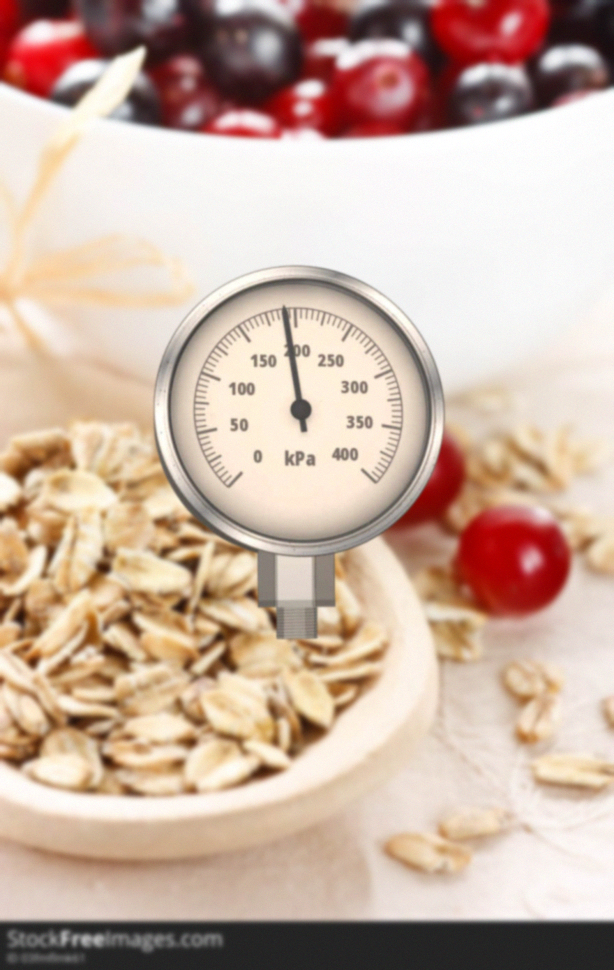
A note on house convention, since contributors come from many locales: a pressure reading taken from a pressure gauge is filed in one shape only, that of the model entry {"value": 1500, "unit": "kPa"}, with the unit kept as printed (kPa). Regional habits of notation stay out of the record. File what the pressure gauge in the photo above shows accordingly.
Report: {"value": 190, "unit": "kPa"}
